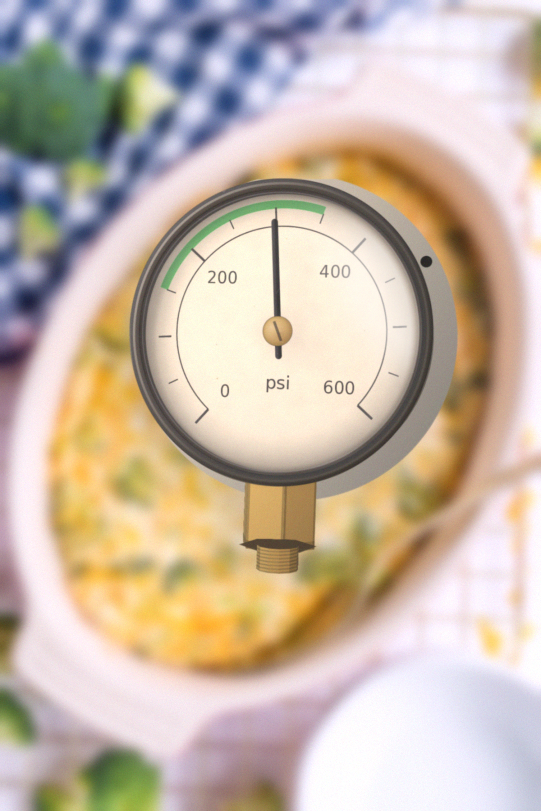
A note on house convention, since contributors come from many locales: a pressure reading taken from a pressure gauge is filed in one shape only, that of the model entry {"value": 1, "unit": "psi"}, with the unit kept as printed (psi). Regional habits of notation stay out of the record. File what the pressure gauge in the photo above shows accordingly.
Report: {"value": 300, "unit": "psi"}
